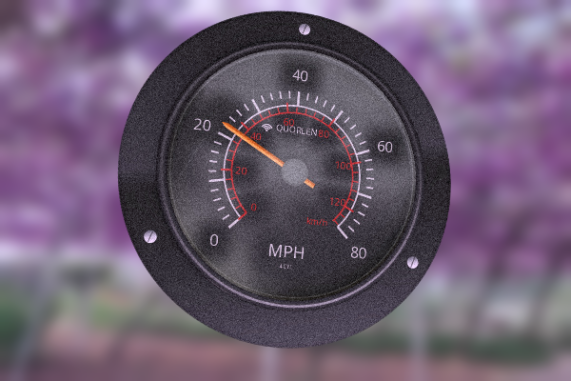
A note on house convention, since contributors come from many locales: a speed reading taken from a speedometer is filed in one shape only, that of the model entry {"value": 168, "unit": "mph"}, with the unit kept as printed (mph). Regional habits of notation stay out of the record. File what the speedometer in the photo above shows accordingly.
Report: {"value": 22, "unit": "mph"}
